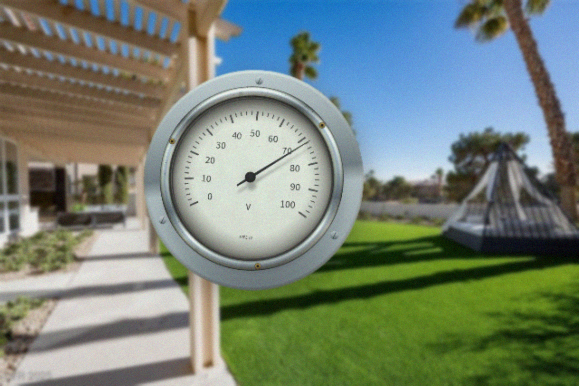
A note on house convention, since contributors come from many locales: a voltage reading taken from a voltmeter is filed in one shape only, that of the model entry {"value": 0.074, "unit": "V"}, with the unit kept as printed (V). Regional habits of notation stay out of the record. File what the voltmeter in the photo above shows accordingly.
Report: {"value": 72, "unit": "V"}
